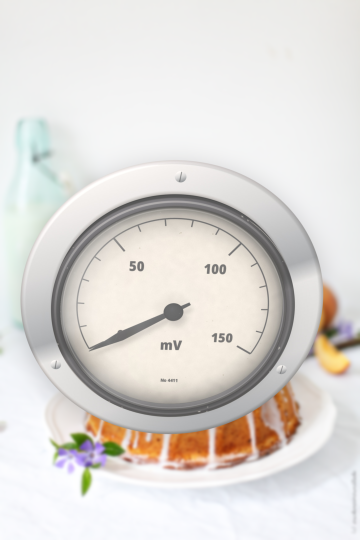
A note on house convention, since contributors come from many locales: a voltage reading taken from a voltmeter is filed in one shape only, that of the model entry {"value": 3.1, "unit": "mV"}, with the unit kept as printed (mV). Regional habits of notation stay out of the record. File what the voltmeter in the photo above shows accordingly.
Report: {"value": 0, "unit": "mV"}
